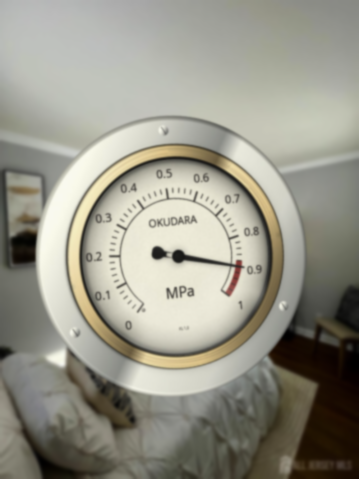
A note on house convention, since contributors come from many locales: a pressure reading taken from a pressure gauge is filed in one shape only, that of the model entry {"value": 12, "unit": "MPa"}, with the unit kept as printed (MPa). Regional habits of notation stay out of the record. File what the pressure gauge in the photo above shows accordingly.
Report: {"value": 0.9, "unit": "MPa"}
